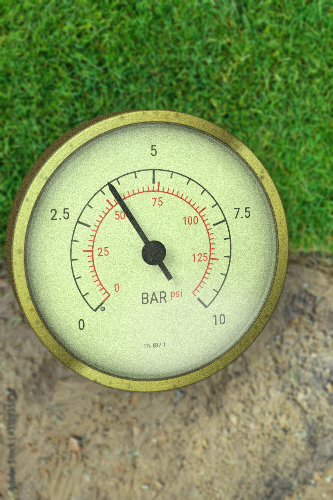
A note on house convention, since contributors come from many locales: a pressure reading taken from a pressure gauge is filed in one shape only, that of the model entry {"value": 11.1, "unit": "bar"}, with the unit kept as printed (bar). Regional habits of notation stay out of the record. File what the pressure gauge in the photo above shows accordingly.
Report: {"value": 3.75, "unit": "bar"}
